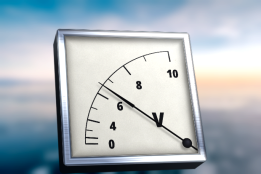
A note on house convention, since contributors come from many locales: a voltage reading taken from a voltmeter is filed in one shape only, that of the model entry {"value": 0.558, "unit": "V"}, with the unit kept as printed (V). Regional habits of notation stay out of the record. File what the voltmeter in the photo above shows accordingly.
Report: {"value": 6.5, "unit": "V"}
